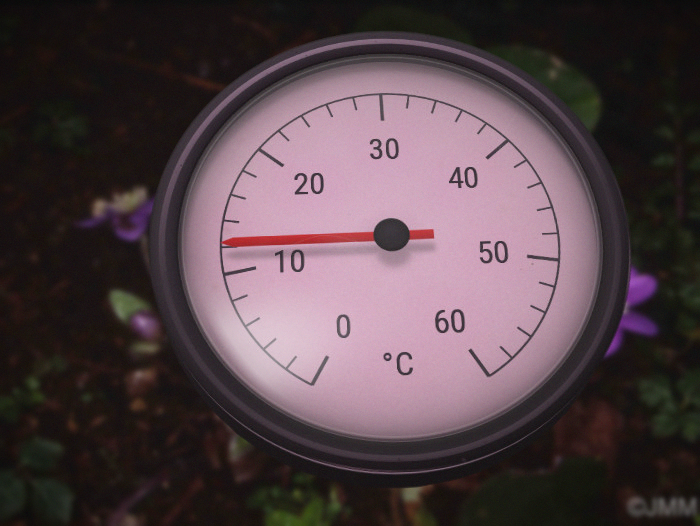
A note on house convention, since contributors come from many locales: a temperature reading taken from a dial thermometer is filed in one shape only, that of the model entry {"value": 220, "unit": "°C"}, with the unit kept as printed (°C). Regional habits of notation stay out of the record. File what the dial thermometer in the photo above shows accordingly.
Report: {"value": 12, "unit": "°C"}
